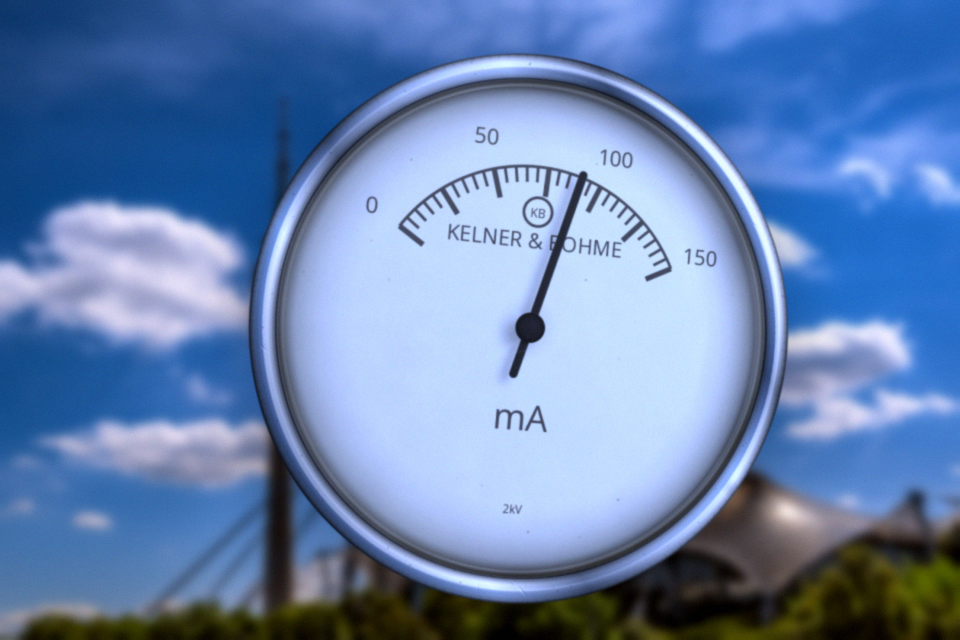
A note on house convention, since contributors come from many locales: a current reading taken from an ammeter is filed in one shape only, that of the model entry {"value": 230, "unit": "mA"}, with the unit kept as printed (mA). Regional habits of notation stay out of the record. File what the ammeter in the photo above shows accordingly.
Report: {"value": 90, "unit": "mA"}
